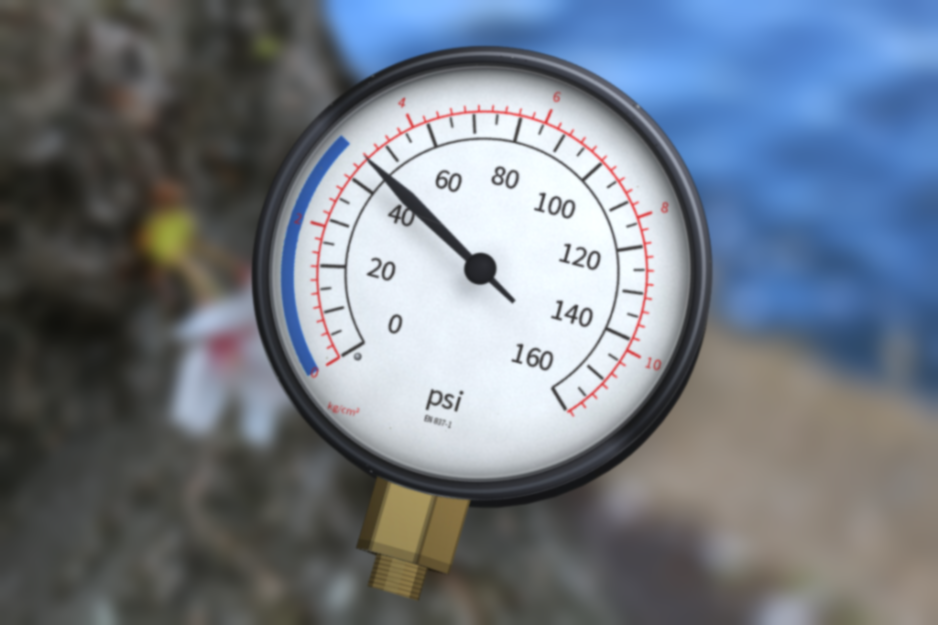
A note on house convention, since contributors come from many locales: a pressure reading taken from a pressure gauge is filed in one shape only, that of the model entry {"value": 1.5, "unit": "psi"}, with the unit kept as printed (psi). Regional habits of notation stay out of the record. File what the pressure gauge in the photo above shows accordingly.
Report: {"value": 45, "unit": "psi"}
